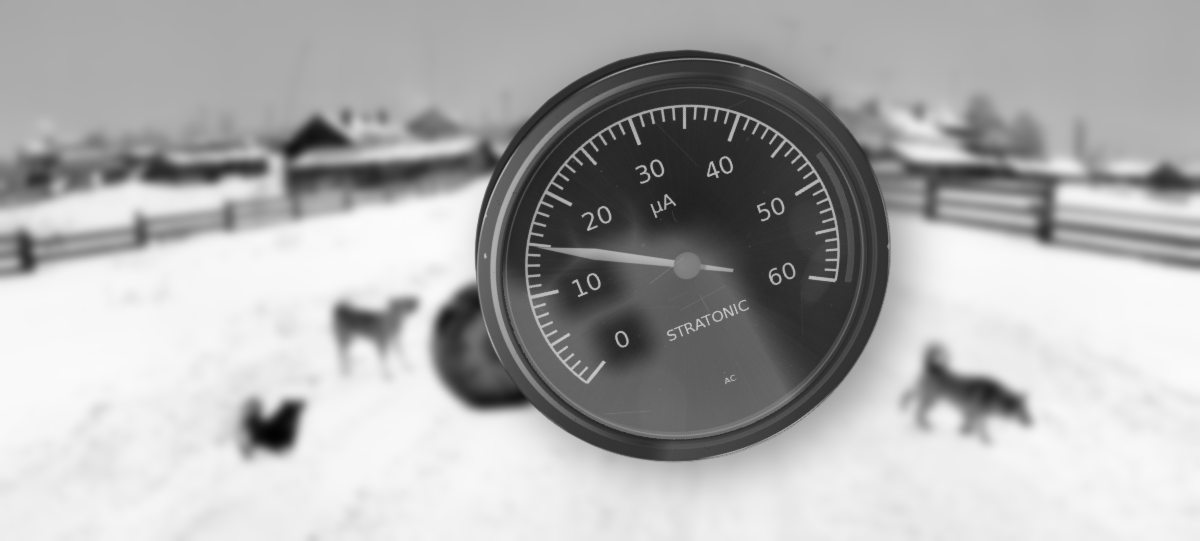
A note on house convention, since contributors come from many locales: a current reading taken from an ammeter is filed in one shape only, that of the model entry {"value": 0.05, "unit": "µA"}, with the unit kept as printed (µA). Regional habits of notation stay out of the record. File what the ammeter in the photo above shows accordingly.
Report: {"value": 15, "unit": "µA"}
